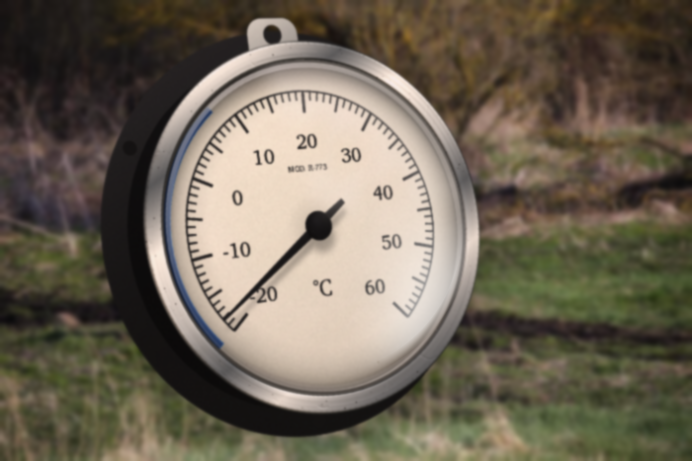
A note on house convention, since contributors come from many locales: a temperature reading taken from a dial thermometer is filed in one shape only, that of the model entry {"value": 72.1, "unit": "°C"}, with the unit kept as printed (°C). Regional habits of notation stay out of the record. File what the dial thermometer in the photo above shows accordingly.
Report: {"value": -18, "unit": "°C"}
